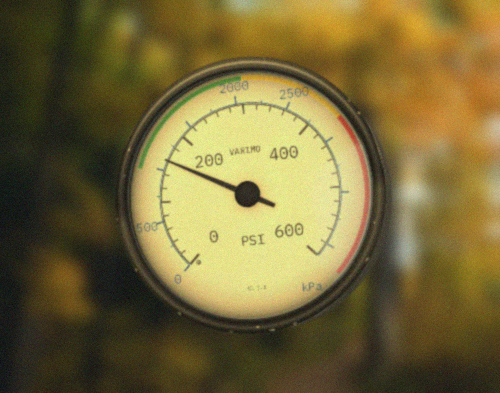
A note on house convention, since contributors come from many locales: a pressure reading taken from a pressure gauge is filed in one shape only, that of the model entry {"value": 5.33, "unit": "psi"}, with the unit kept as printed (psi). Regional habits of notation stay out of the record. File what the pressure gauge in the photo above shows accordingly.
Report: {"value": 160, "unit": "psi"}
